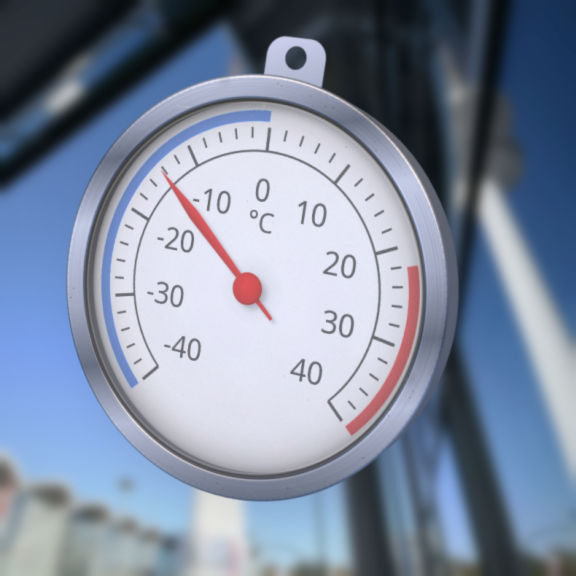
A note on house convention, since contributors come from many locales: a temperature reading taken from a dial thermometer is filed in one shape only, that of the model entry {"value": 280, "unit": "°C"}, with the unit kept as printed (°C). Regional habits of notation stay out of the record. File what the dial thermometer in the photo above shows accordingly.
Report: {"value": -14, "unit": "°C"}
